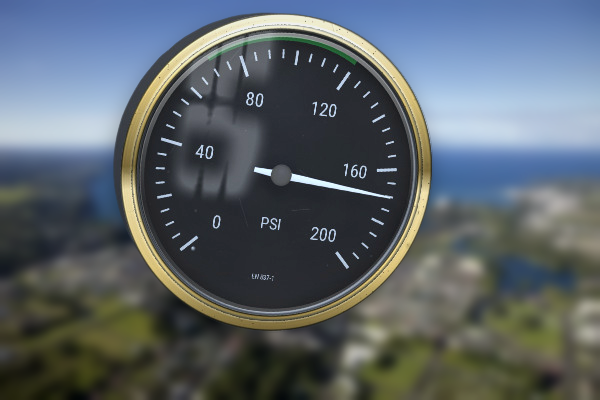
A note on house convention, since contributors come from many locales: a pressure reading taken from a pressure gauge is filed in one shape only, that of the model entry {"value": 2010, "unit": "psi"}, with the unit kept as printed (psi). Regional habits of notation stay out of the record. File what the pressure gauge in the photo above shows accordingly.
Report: {"value": 170, "unit": "psi"}
